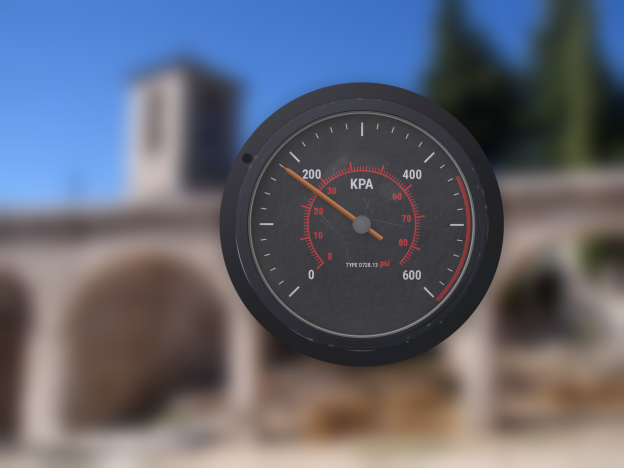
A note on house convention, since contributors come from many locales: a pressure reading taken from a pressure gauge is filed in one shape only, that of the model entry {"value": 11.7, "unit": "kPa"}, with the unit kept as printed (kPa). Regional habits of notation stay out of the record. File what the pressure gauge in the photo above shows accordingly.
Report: {"value": 180, "unit": "kPa"}
